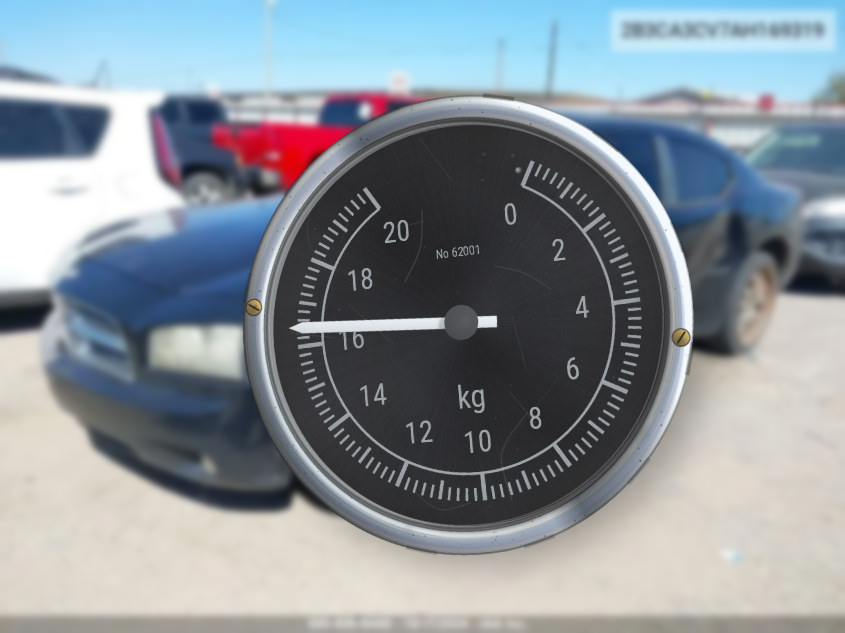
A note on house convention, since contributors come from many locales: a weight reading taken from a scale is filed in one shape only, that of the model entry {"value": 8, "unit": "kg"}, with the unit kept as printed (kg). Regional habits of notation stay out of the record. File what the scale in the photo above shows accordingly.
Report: {"value": 16.4, "unit": "kg"}
